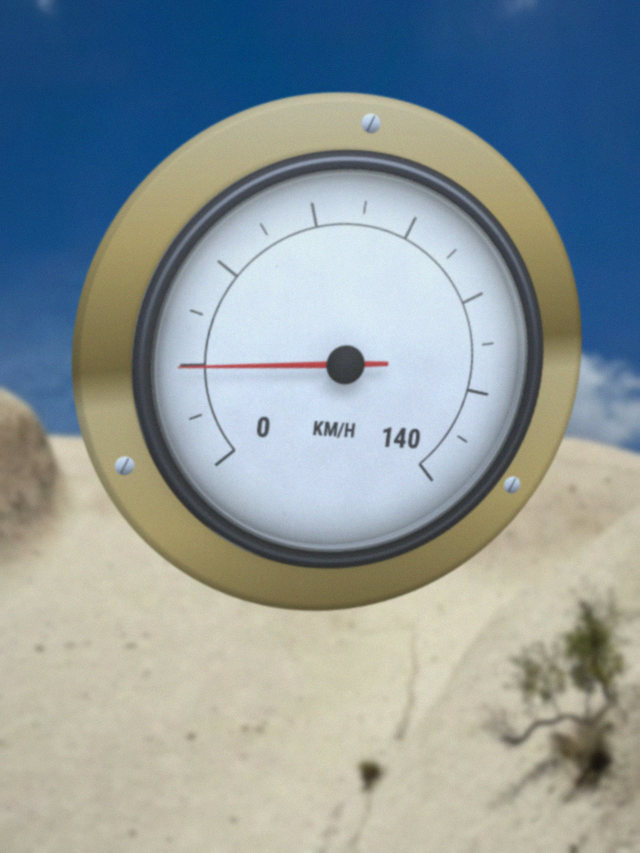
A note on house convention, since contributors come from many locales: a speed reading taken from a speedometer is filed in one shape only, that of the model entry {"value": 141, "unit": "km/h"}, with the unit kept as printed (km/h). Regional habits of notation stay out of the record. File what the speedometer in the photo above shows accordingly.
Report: {"value": 20, "unit": "km/h"}
